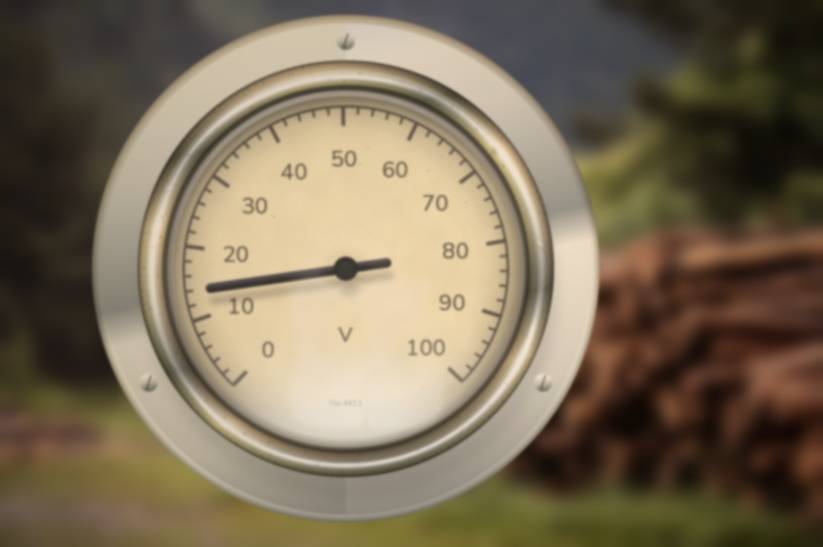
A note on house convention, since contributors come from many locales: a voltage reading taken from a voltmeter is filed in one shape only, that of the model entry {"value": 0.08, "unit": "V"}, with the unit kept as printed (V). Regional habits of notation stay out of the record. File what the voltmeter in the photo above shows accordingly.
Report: {"value": 14, "unit": "V"}
